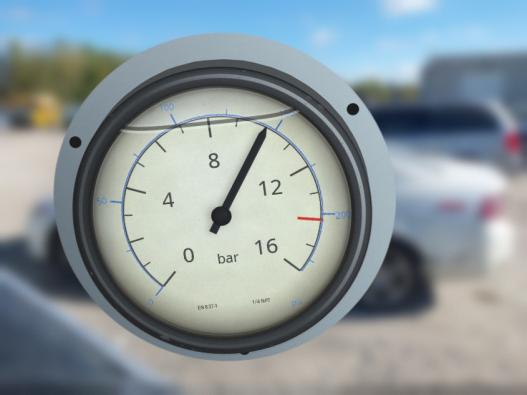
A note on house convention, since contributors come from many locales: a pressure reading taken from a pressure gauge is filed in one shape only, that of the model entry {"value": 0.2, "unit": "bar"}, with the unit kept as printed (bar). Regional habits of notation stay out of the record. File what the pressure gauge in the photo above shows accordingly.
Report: {"value": 10, "unit": "bar"}
